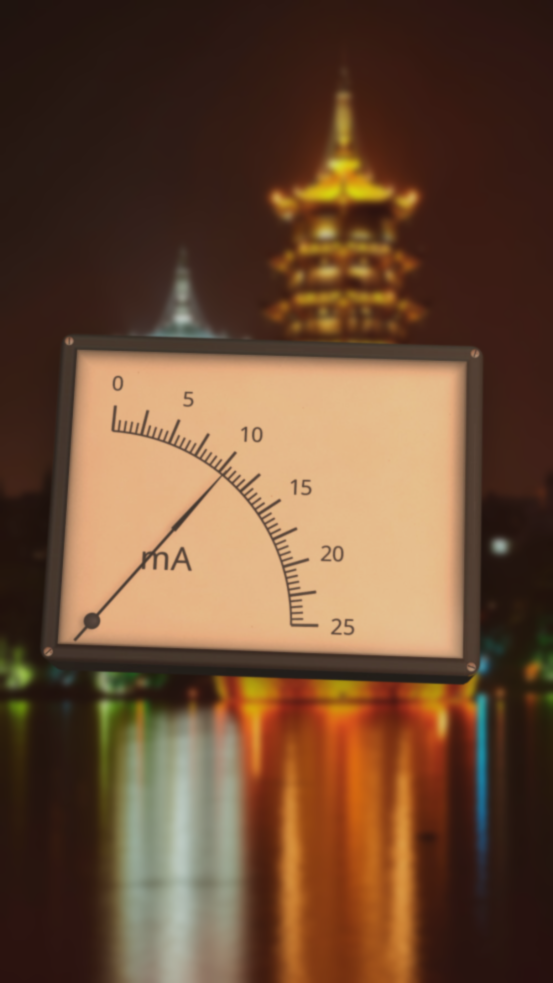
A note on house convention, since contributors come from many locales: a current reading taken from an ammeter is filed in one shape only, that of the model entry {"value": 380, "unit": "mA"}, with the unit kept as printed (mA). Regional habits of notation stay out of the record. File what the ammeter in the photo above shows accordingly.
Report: {"value": 10.5, "unit": "mA"}
